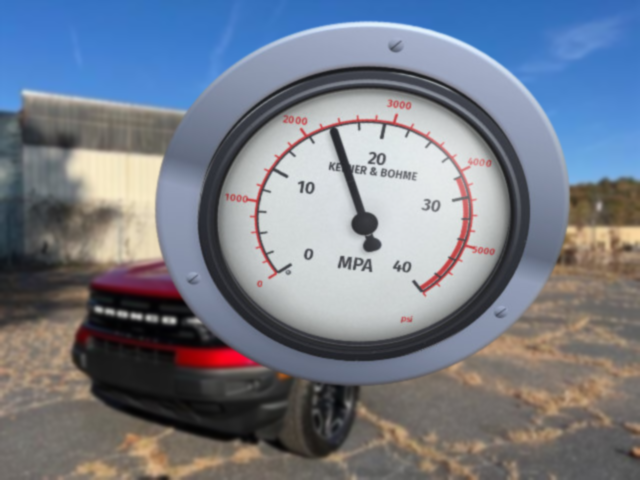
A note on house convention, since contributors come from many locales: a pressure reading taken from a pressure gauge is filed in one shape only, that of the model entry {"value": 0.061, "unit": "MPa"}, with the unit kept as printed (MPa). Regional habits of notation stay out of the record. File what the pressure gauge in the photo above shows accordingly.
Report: {"value": 16, "unit": "MPa"}
